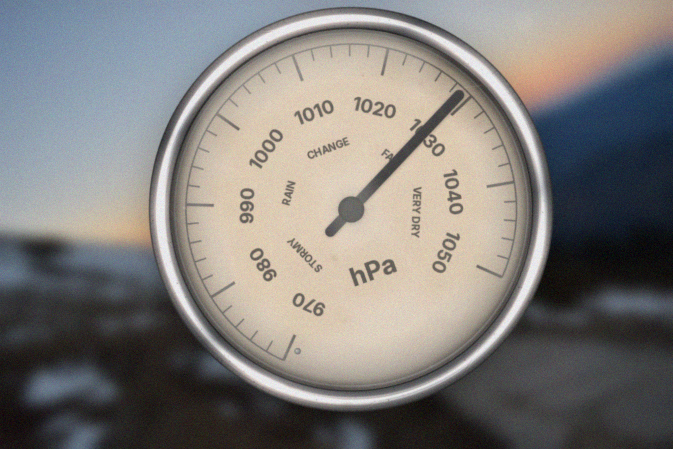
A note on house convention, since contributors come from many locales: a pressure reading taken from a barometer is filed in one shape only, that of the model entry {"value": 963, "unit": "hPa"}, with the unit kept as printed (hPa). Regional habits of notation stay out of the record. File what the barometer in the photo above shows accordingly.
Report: {"value": 1029, "unit": "hPa"}
